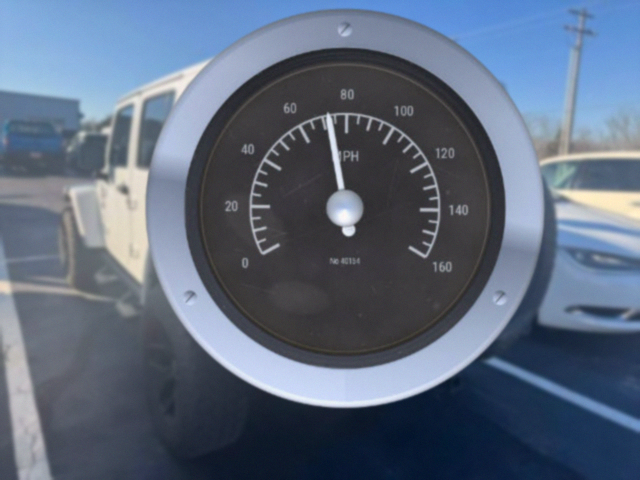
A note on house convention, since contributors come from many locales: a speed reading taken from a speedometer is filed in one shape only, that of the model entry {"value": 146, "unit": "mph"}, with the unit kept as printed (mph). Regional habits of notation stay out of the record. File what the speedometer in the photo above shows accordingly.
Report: {"value": 72.5, "unit": "mph"}
